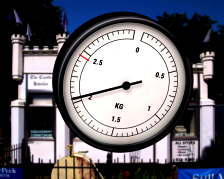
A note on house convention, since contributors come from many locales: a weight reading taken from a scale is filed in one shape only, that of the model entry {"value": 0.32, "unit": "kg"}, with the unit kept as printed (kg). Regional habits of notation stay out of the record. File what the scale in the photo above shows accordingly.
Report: {"value": 2.05, "unit": "kg"}
